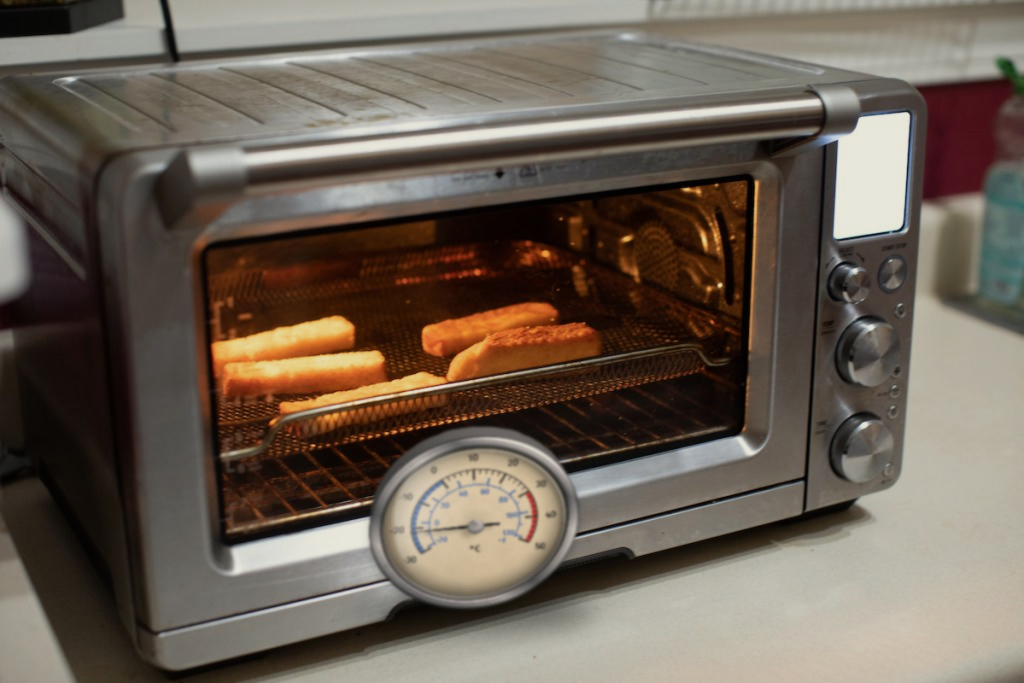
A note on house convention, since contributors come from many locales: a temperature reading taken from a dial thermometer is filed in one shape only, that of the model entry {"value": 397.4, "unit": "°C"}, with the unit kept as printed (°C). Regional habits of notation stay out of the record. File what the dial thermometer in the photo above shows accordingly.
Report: {"value": -20, "unit": "°C"}
